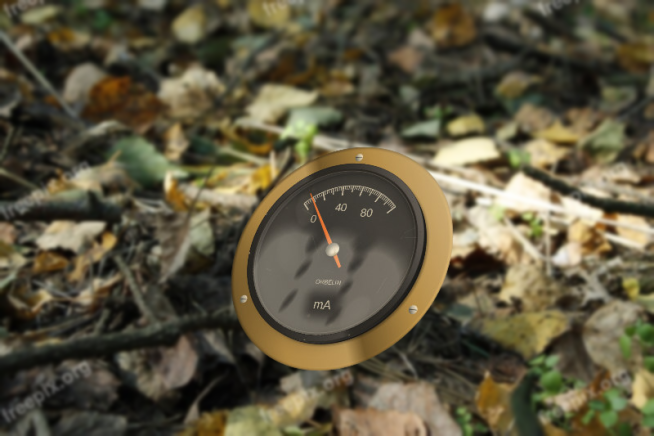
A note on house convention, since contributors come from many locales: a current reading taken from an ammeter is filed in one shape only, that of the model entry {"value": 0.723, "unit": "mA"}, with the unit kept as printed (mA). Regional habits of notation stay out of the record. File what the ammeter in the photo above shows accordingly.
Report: {"value": 10, "unit": "mA"}
